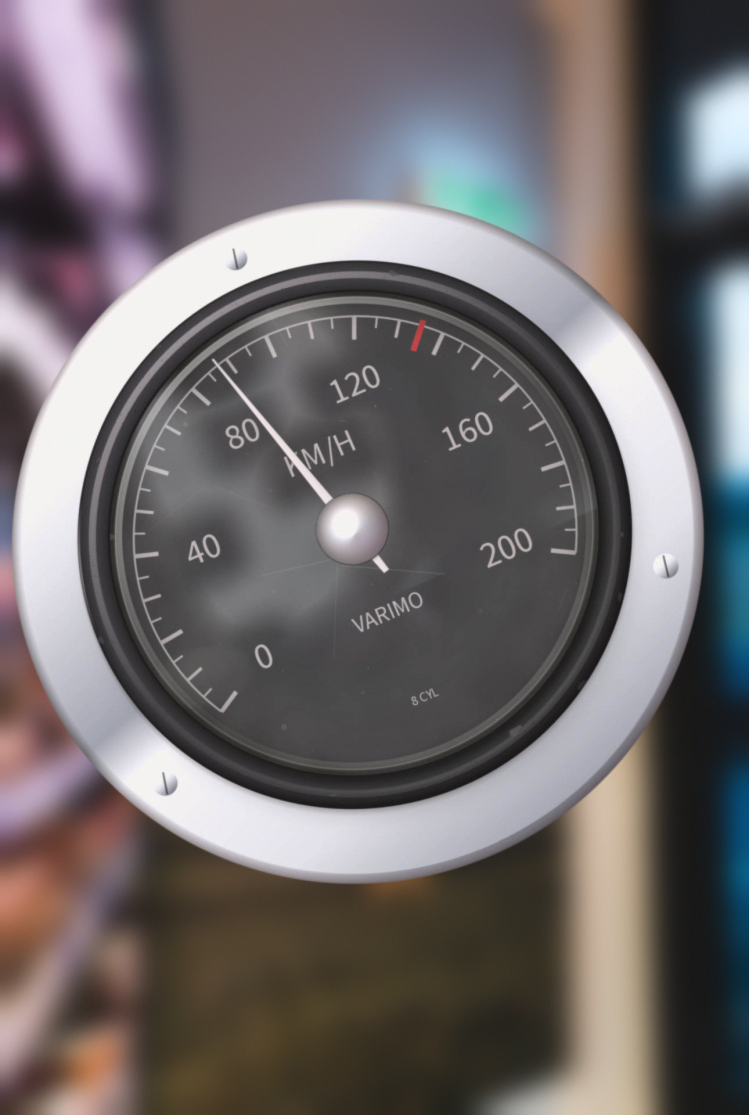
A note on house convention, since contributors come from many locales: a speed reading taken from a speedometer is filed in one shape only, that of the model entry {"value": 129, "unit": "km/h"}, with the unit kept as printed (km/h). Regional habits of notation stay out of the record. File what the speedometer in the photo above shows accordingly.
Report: {"value": 87.5, "unit": "km/h"}
